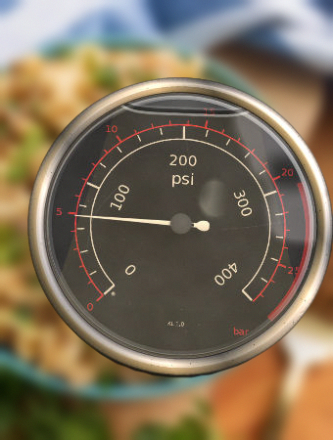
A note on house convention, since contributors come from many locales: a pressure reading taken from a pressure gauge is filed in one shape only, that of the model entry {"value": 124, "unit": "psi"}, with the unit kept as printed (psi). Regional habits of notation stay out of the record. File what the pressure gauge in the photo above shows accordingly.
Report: {"value": 70, "unit": "psi"}
